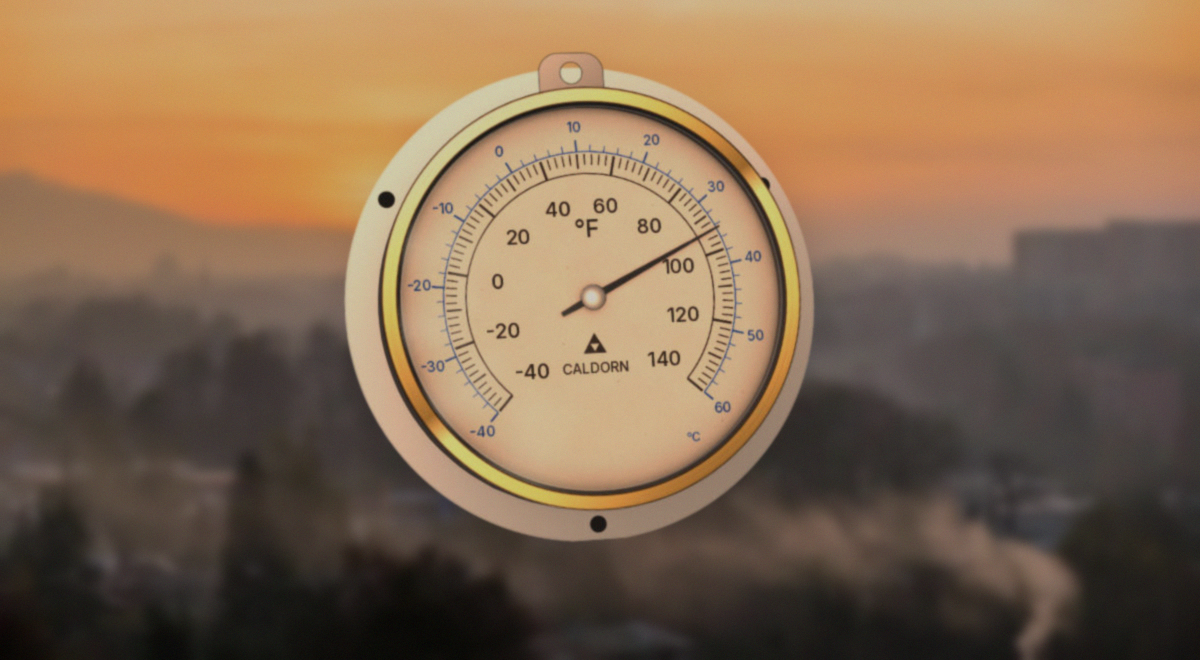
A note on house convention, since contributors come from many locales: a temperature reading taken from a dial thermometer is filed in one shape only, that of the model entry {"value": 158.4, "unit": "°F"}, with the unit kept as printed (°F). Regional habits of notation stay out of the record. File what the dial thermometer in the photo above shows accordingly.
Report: {"value": 94, "unit": "°F"}
